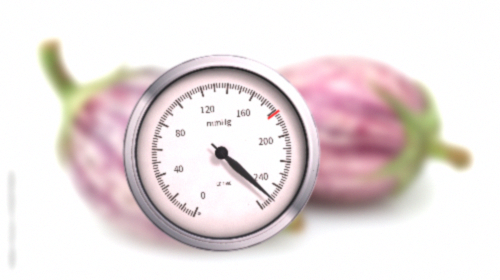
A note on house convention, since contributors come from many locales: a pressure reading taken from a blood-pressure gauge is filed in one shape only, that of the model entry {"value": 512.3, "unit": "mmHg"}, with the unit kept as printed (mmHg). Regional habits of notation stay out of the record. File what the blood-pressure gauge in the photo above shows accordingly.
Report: {"value": 250, "unit": "mmHg"}
